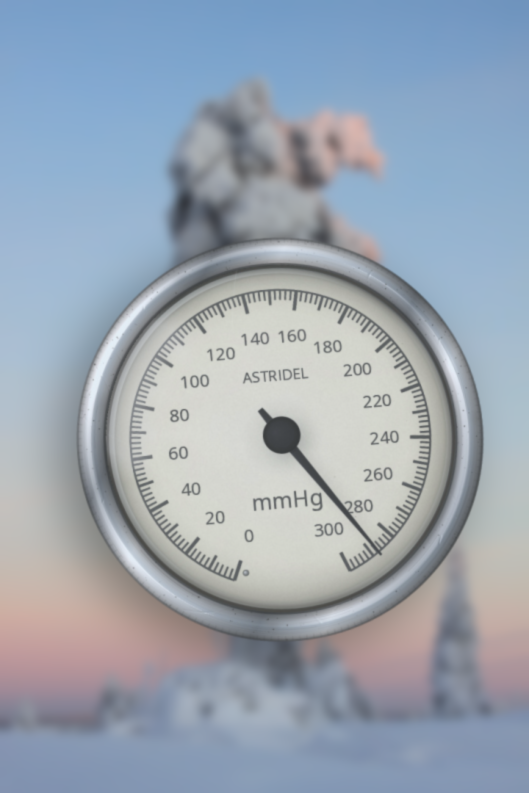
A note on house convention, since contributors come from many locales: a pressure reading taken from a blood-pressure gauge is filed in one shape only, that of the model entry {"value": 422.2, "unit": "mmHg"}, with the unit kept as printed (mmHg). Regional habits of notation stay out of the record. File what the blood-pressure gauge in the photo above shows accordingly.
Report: {"value": 288, "unit": "mmHg"}
